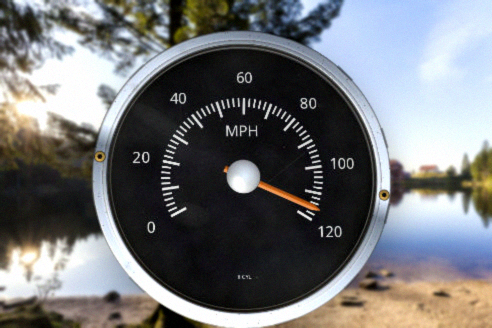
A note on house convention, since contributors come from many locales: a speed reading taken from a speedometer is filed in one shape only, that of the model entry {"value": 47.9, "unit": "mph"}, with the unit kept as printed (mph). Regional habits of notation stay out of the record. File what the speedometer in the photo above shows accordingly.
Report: {"value": 116, "unit": "mph"}
